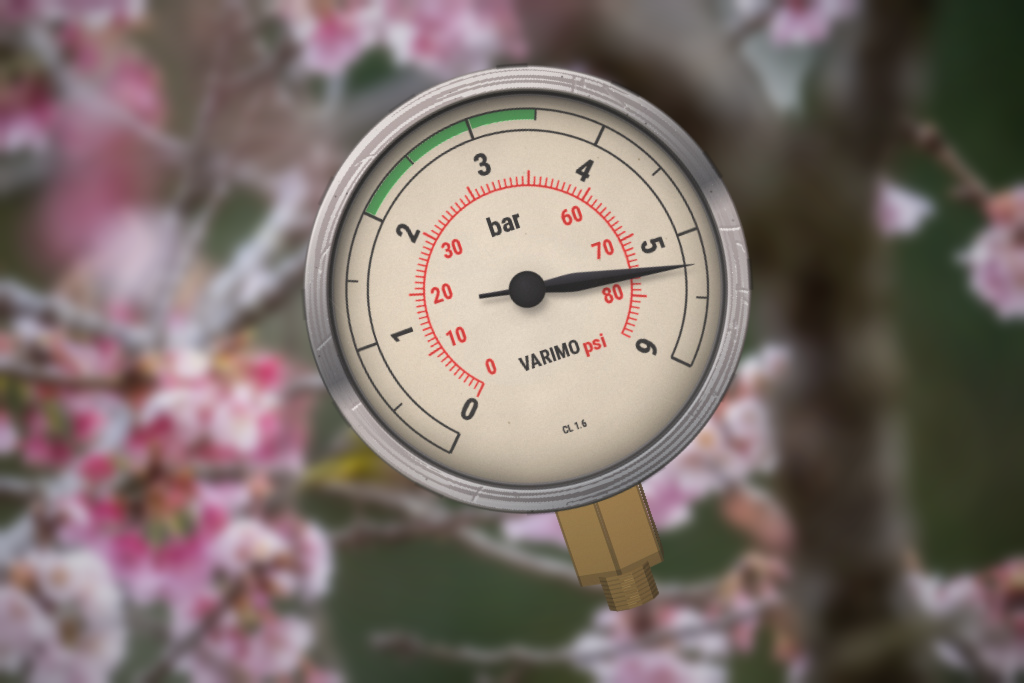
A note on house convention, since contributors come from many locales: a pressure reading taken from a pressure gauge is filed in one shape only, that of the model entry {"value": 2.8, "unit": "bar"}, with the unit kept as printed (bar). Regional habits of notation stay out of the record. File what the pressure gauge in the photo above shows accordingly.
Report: {"value": 5.25, "unit": "bar"}
